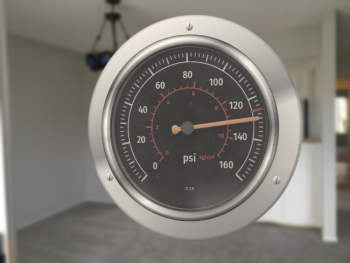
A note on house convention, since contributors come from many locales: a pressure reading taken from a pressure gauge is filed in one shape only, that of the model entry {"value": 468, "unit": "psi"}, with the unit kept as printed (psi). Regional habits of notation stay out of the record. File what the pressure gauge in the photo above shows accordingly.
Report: {"value": 130, "unit": "psi"}
